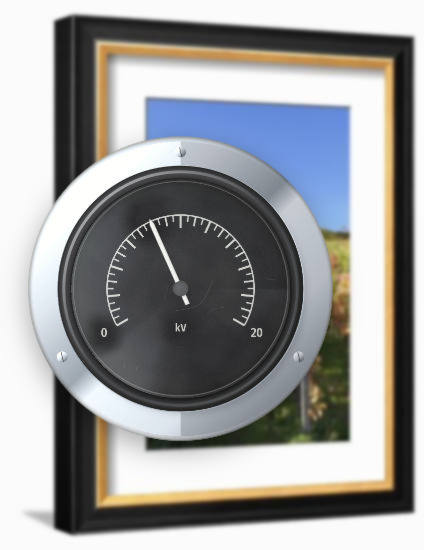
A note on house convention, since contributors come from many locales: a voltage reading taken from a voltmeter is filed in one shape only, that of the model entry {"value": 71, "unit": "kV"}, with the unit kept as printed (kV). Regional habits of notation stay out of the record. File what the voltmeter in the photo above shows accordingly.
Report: {"value": 8, "unit": "kV"}
